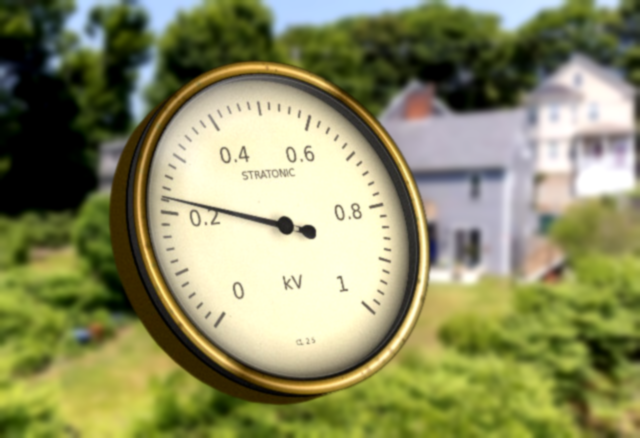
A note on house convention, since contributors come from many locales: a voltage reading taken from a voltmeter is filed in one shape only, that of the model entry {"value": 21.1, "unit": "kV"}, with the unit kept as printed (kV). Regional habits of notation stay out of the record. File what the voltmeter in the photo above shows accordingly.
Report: {"value": 0.22, "unit": "kV"}
